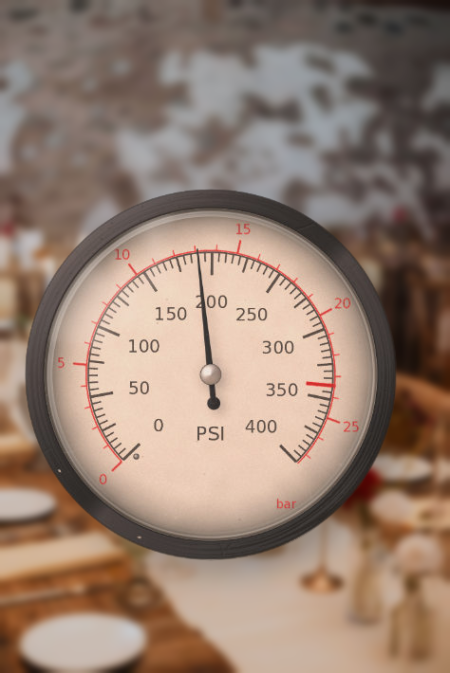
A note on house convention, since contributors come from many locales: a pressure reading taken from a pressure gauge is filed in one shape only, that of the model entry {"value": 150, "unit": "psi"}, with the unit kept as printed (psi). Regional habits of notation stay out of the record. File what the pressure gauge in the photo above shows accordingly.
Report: {"value": 190, "unit": "psi"}
